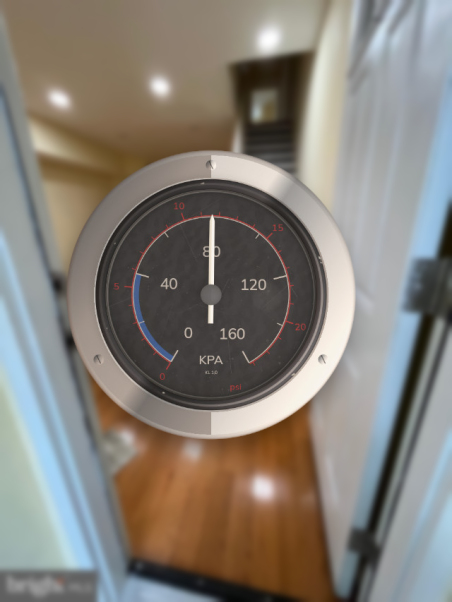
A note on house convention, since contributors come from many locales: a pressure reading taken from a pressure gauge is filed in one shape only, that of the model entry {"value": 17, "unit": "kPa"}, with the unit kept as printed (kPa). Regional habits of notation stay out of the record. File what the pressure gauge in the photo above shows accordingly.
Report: {"value": 80, "unit": "kPa"}
